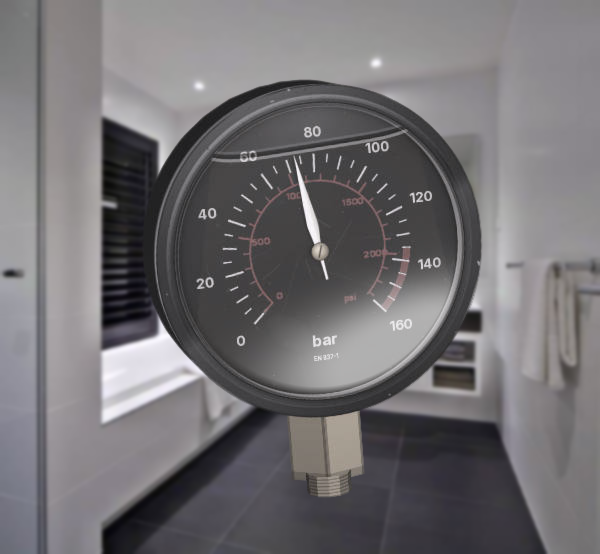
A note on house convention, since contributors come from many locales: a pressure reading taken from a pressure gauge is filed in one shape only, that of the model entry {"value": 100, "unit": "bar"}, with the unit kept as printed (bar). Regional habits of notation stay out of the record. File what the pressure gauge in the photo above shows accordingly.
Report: {"value": 72.5, "unit": "bar"}
